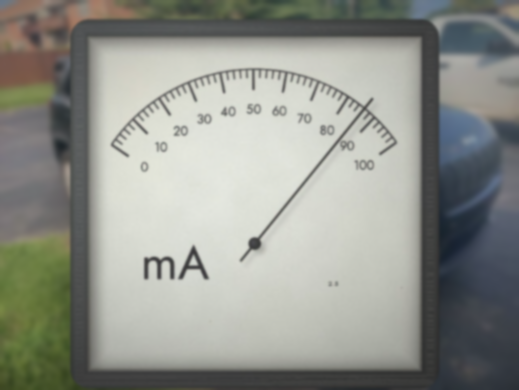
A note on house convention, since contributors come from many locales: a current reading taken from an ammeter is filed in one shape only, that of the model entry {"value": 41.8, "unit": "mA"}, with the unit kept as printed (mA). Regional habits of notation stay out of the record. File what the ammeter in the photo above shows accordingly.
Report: {"value": 86, "unit": "mA"}
